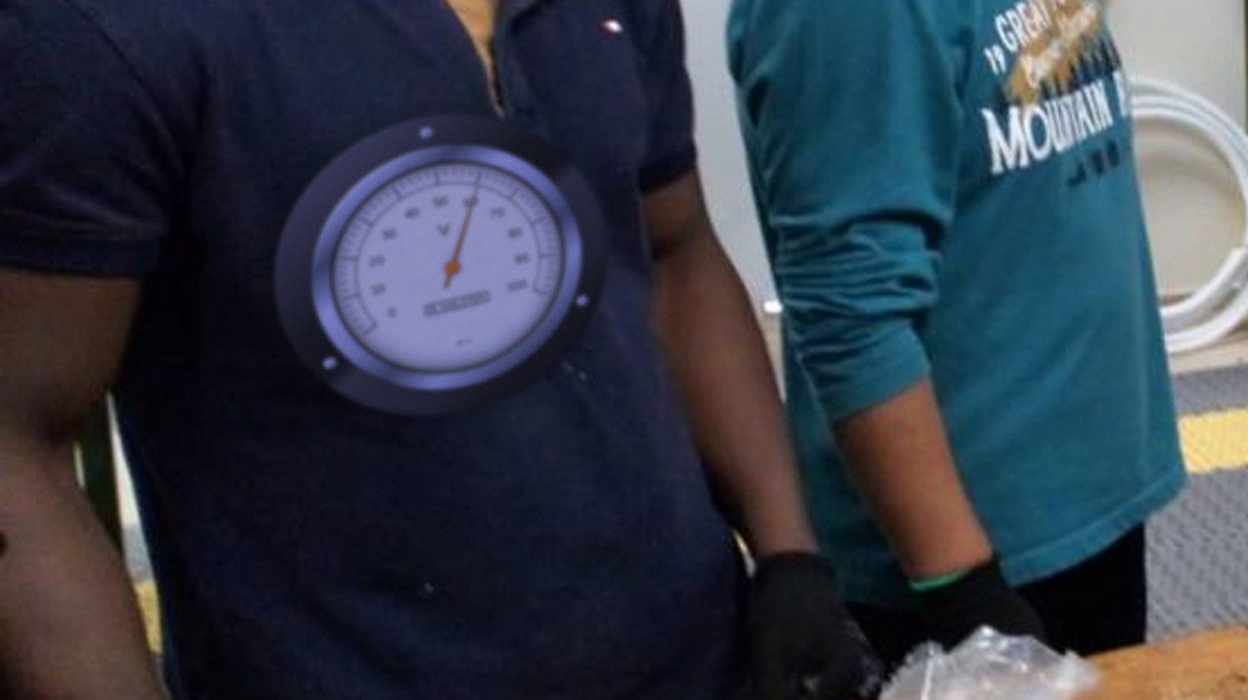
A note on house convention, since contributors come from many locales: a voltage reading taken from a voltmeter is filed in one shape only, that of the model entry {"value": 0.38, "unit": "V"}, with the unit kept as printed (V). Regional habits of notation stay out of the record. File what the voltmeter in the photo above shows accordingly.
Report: {"value": 60, "unit": "V"}
